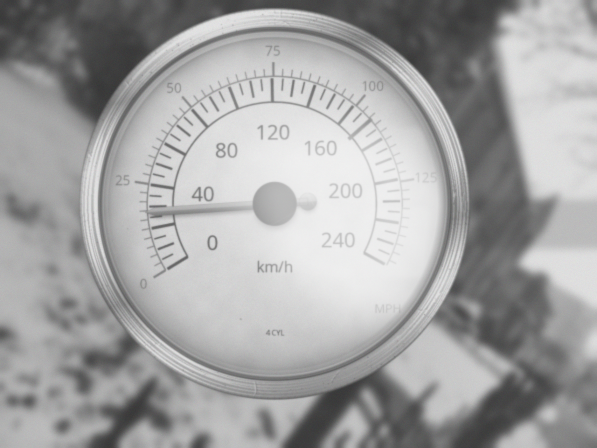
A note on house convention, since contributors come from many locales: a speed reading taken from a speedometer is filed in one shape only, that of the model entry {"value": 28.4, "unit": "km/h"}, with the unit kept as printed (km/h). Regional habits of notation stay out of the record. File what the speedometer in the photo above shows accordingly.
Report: {"value": 27.5, "unit": "km/h"}
